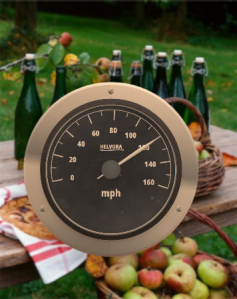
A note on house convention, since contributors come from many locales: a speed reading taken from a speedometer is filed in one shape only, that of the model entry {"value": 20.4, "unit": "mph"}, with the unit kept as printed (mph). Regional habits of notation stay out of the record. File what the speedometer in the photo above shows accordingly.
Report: {"value": 120, "unit": "mph"}
